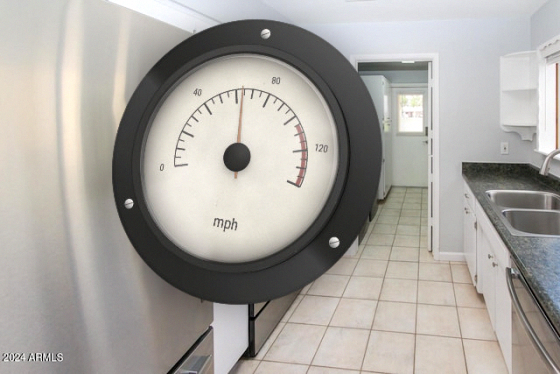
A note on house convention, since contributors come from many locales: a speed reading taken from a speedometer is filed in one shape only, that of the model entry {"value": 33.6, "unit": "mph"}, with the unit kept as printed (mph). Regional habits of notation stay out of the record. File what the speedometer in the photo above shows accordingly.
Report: {"value": 65, "unit": "mph"}
